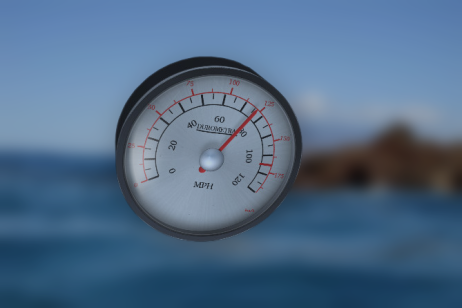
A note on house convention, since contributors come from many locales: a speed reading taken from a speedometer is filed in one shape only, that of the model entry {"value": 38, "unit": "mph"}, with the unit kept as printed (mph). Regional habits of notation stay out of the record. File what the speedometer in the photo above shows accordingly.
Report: {"value": 75, "unit": "mph"}
